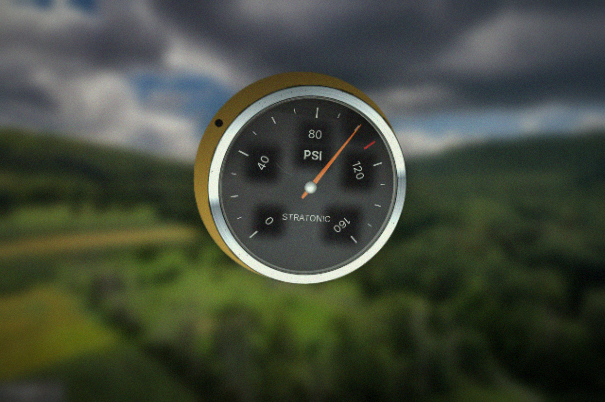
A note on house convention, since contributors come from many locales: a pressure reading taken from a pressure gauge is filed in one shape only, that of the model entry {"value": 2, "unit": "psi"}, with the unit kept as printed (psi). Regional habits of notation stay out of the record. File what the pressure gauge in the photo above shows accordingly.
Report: {"value": 100, "unit": "psi"}
